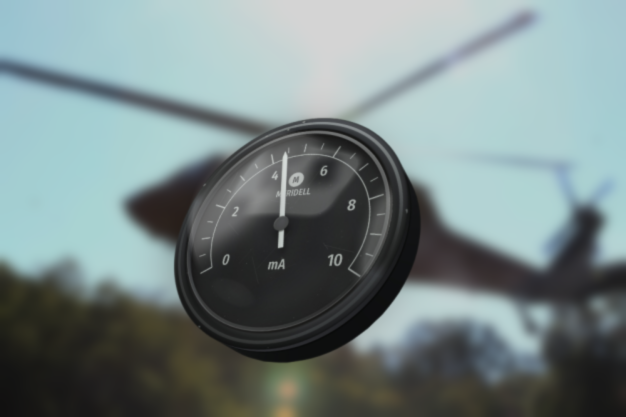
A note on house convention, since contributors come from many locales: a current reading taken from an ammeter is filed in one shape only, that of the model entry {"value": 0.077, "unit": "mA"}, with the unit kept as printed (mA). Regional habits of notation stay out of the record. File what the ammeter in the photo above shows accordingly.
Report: {"value": 4.5, "unit": "mA"}
